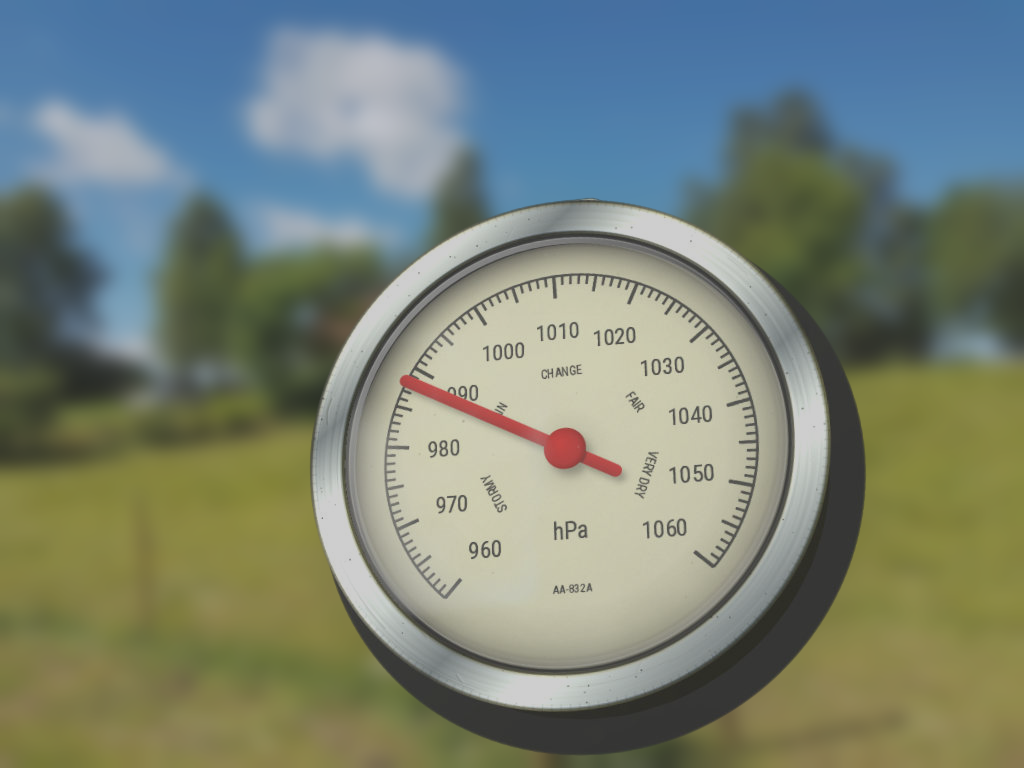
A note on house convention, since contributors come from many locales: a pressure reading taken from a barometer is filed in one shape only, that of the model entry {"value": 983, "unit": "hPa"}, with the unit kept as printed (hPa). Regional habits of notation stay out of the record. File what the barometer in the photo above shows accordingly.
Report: {"value": 988, "unit": "hPa"}
